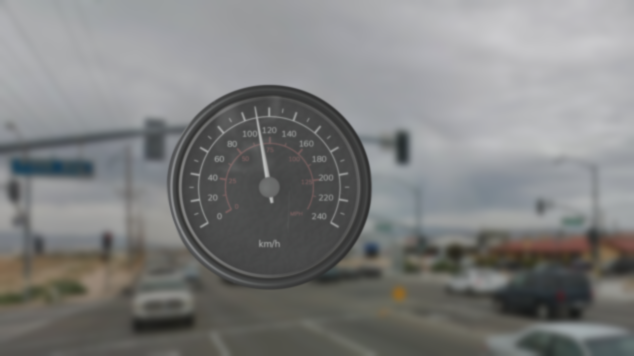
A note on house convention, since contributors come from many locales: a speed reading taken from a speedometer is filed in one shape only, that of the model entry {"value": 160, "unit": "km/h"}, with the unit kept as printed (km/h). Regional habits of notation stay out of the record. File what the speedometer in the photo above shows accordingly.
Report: {"value": 110, "unit": "km/h"}
